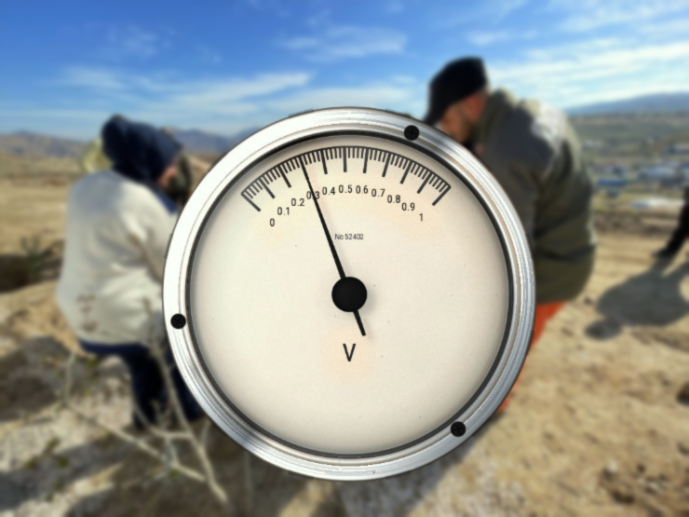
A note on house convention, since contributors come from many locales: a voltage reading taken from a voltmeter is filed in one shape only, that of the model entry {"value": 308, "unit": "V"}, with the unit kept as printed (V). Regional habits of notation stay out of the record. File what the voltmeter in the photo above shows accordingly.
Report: {"value": 0.3, "unit": "V"}
